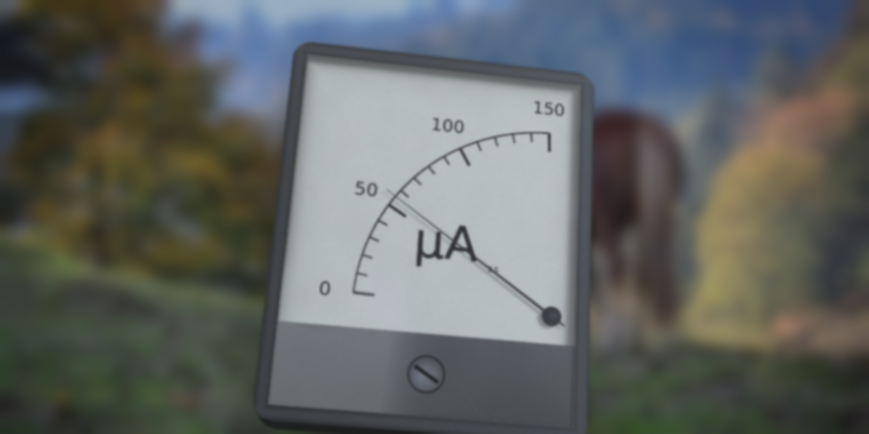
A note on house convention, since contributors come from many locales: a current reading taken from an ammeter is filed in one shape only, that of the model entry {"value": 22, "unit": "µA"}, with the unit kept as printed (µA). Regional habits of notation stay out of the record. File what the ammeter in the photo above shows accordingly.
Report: {"value": 55, "unit": "µA"}
